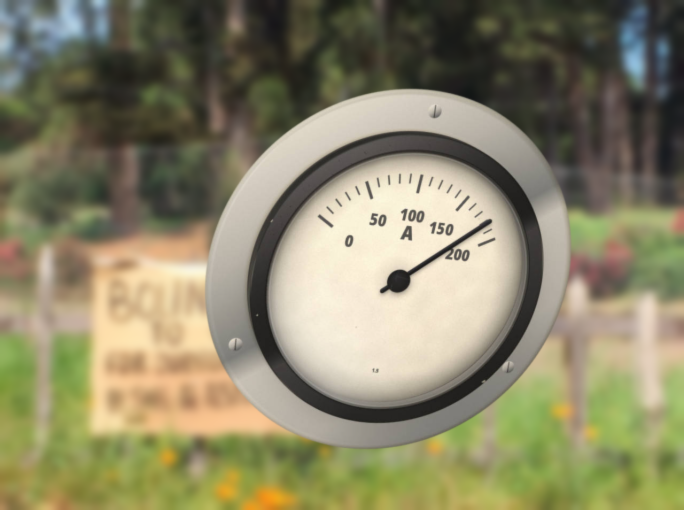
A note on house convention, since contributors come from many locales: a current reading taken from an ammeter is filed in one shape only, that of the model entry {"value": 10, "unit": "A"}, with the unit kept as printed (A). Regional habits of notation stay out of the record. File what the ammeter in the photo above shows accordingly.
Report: {"value": 180, "unit": "A"}
